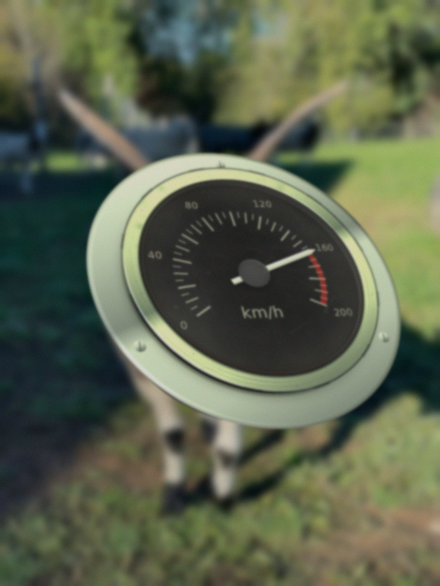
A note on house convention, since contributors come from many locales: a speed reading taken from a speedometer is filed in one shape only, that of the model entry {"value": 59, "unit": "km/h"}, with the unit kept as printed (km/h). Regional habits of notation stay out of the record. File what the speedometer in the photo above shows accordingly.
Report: {"value": 160, "unit": "km/h"}
